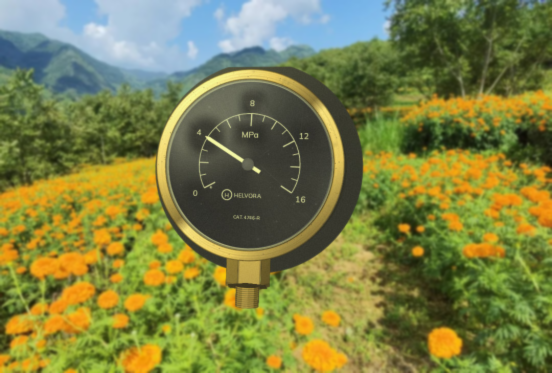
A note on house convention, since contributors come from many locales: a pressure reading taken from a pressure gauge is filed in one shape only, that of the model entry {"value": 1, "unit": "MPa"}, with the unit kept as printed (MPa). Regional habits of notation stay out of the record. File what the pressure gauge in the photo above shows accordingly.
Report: {"value": 4, "unit": "MPa"}
